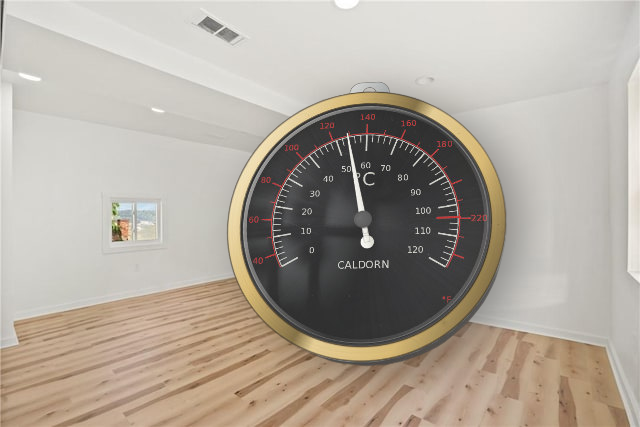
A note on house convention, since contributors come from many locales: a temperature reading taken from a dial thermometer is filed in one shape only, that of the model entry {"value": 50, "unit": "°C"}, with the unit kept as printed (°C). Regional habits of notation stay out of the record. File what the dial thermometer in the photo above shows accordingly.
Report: {"value": 54, "unit": "°C"}
